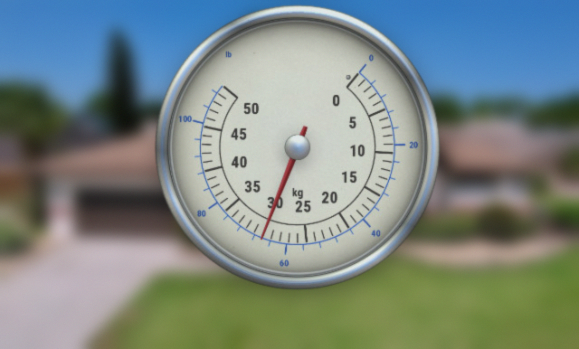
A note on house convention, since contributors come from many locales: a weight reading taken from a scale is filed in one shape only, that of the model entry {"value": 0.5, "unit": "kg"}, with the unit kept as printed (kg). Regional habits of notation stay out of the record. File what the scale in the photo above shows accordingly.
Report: {"value": 30, "unit": "kg"}
